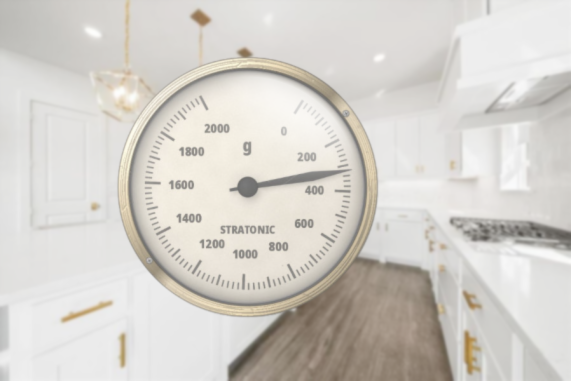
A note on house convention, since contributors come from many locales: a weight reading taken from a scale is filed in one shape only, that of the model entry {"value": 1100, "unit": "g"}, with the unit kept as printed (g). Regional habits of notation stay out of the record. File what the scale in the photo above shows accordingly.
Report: {"value": 320, "unit": "g"}
